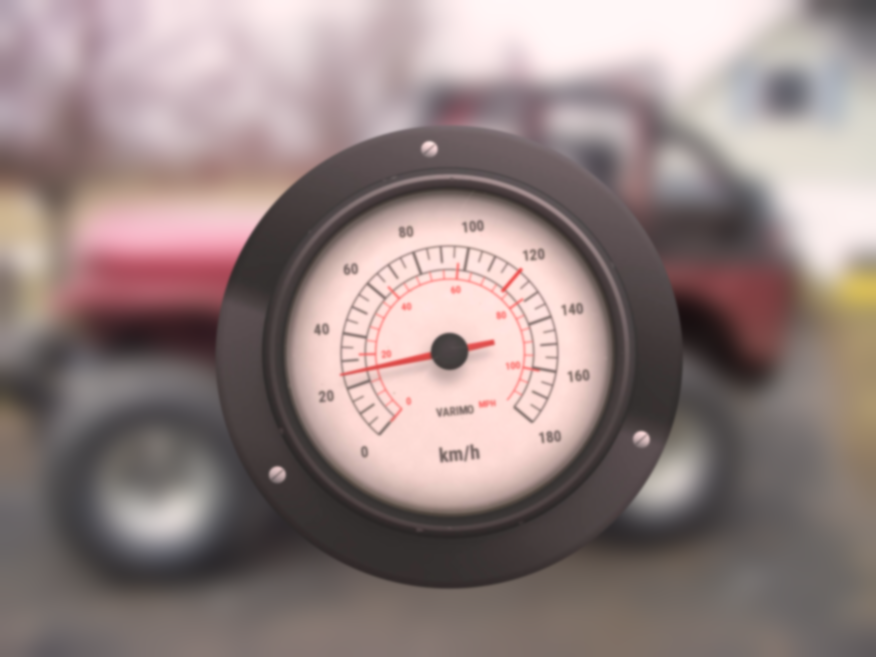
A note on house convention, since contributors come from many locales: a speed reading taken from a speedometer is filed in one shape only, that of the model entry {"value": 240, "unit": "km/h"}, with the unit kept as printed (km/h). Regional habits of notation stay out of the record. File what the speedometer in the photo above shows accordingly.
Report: {"value": 25, "unit": "km/h"}
